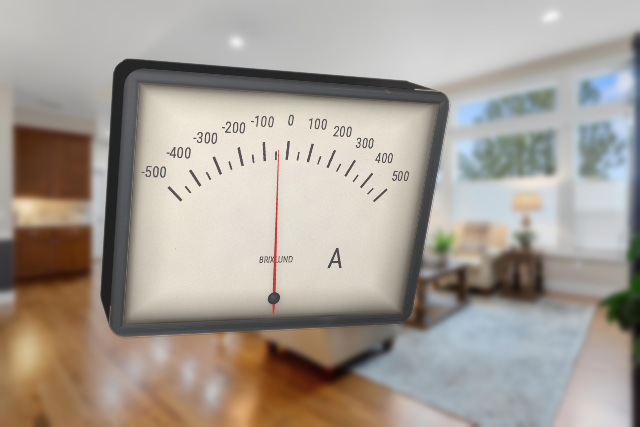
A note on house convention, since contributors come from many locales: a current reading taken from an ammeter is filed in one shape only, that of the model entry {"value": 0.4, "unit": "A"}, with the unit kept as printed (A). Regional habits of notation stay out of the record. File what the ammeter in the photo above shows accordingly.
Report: {"value": -50, "unit": "A"}
